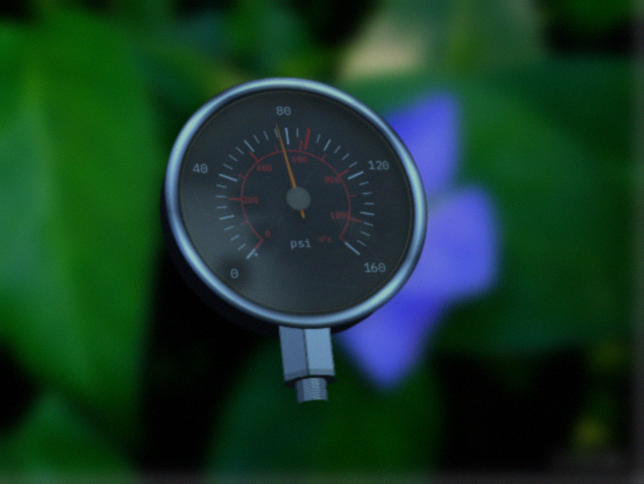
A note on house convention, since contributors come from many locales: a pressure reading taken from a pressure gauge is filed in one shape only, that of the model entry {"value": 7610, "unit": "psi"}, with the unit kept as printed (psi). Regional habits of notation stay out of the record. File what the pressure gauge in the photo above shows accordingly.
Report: {"value": 75, "unit": "psi"}
